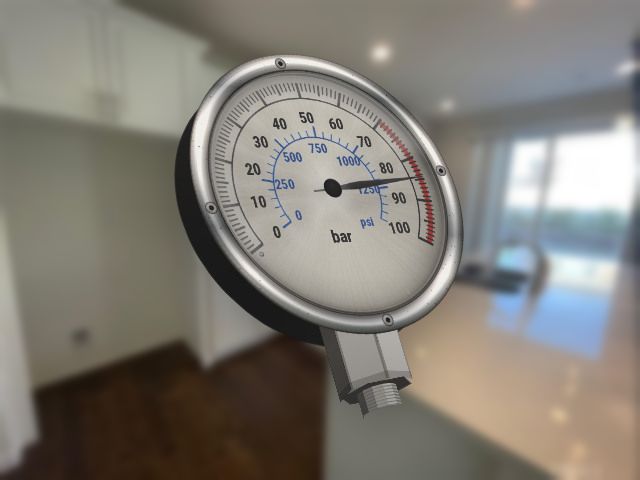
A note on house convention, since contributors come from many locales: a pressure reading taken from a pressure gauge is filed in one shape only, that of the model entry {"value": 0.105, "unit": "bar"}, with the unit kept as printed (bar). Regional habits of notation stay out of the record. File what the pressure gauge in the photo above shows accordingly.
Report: {"value": 85, "unit": "bar"}
